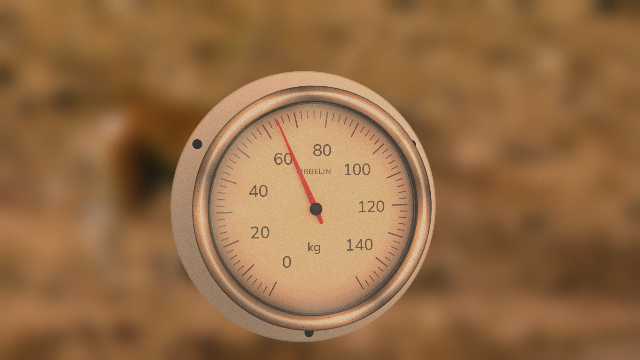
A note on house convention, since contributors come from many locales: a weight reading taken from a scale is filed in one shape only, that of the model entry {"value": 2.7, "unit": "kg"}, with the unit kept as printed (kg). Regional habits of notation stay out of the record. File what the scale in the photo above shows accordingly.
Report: {"value": 64, "unit": "kg"}
